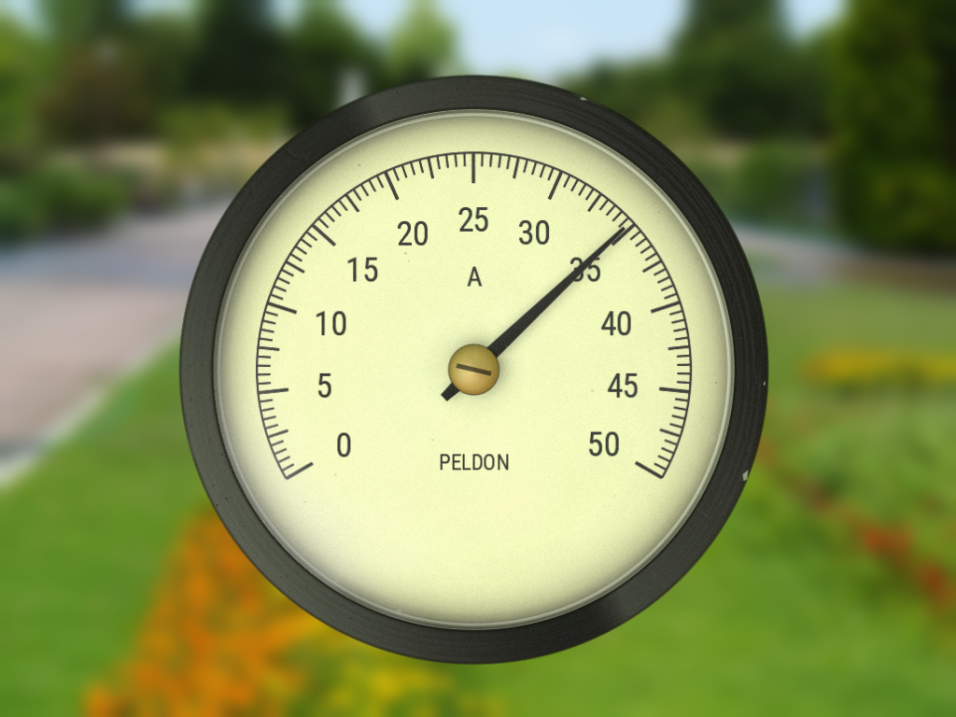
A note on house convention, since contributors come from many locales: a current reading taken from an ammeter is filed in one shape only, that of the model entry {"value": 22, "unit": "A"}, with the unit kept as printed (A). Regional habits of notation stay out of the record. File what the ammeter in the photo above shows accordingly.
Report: {"value": 34.75, "unit": "A"}
